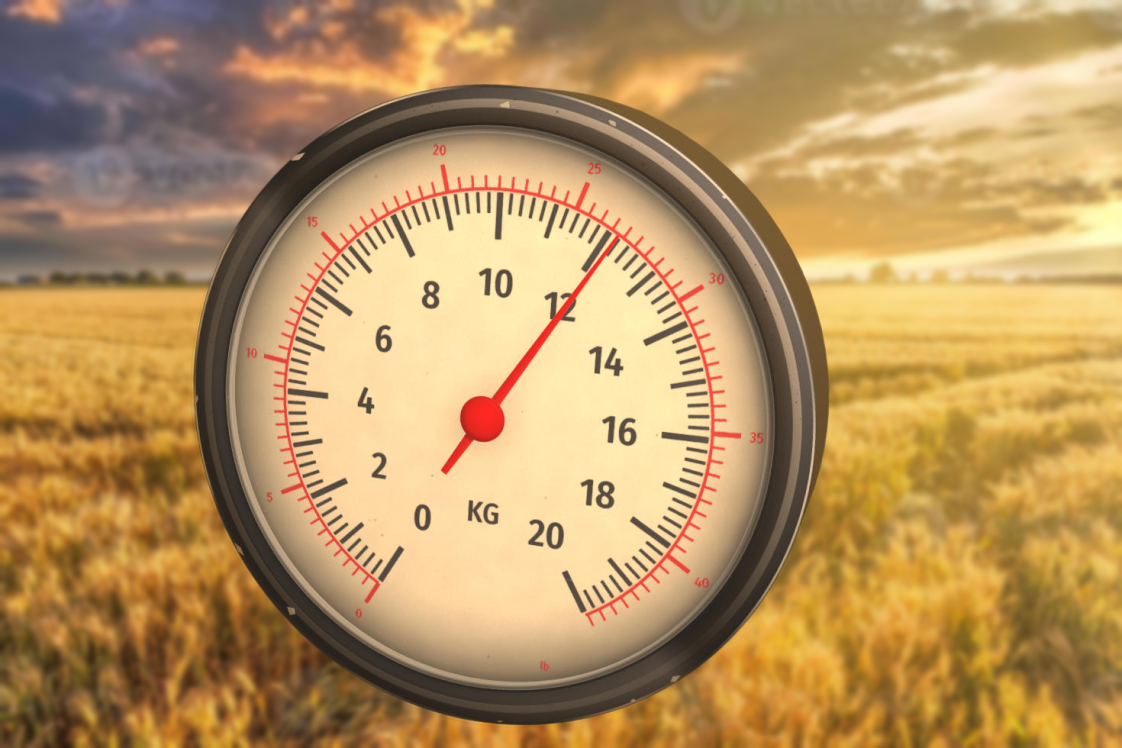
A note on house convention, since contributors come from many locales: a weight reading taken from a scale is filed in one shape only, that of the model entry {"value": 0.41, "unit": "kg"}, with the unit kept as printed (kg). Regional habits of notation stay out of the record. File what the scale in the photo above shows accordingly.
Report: {"value": 12.2, "unit": "kg"}
